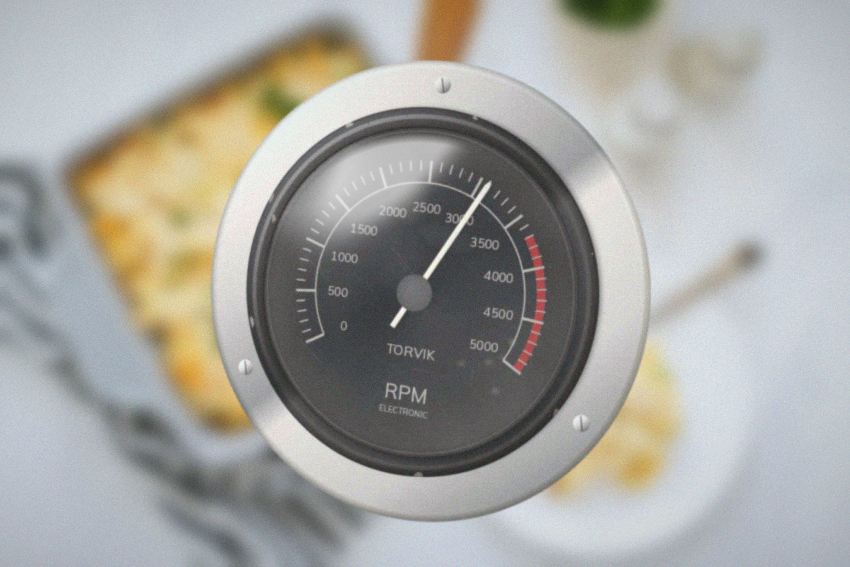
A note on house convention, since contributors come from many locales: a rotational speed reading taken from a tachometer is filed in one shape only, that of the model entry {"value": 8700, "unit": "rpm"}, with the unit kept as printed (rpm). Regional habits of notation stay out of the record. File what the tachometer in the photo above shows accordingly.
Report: {"value": 3100, "unit": "rpm"}
